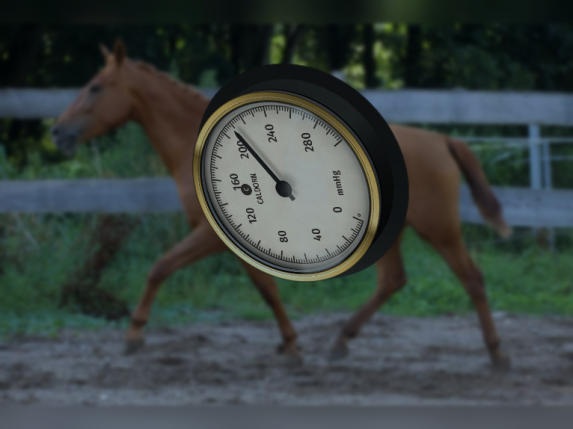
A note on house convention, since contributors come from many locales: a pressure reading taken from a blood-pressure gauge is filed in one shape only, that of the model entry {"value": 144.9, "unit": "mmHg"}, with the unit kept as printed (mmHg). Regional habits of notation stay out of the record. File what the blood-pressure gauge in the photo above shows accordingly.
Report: {"value": 210, "unit": "mmHg"}
